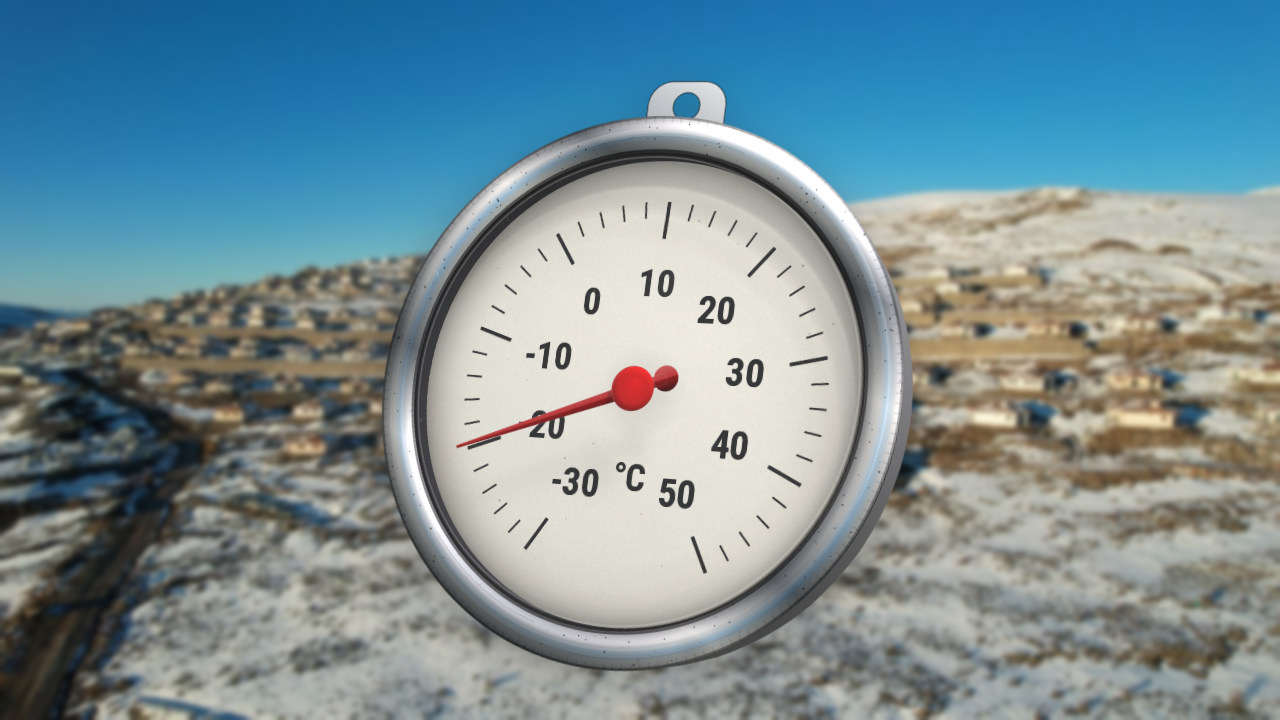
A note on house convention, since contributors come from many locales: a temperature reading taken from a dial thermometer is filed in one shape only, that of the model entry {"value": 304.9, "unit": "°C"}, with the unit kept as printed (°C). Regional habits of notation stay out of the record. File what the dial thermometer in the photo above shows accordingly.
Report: {"value": -20, "unit": "°C"}
